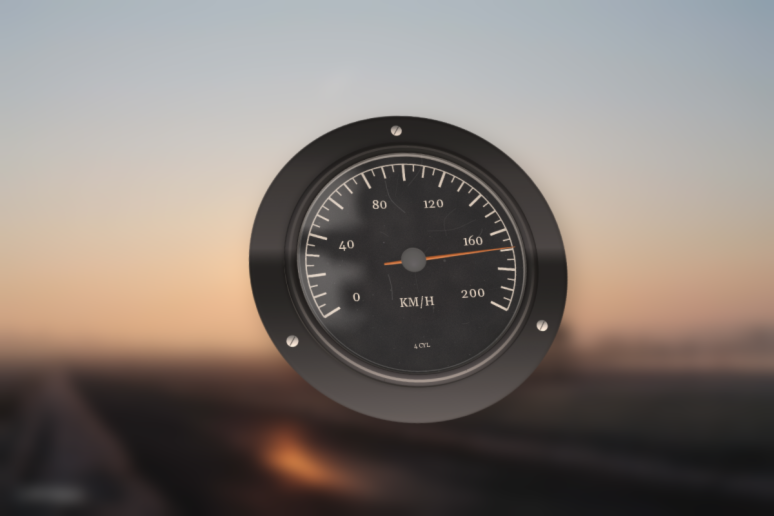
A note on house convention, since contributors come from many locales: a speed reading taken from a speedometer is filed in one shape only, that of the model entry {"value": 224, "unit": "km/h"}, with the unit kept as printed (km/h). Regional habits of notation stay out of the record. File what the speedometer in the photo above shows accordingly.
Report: {"value": 170, "unit": "km/h"}
